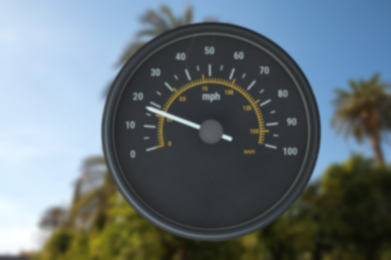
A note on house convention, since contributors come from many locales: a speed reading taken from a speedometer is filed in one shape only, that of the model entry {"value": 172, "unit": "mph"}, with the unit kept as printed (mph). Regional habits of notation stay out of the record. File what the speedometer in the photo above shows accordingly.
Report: {"value": 17.5, "unit": "mph"}
